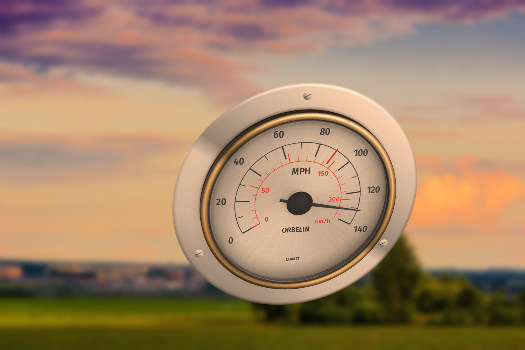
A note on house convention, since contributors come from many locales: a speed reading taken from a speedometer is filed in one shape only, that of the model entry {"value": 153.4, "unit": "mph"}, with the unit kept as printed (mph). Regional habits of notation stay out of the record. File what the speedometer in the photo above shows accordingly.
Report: {"value": 130, "unit": "mph"}
